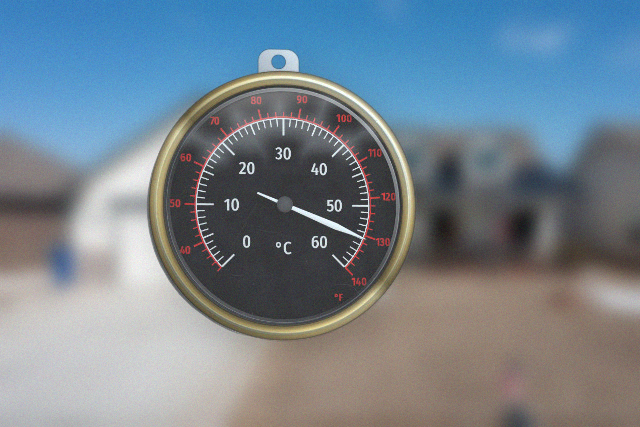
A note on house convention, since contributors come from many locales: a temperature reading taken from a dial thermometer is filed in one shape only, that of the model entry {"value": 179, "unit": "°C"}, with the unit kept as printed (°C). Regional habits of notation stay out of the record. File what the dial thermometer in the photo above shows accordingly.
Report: {"value": 55, "unit": "°C"}
